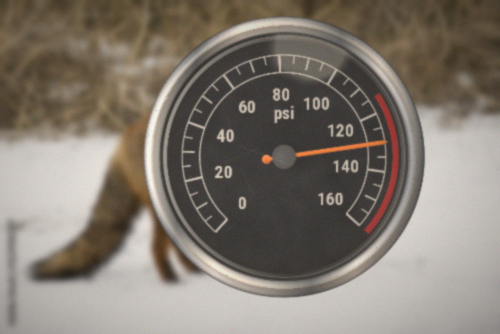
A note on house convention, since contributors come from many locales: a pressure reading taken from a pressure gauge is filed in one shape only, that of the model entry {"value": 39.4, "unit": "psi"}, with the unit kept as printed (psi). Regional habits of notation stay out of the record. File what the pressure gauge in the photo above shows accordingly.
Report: {"value": 130, "unit": "psi"}
